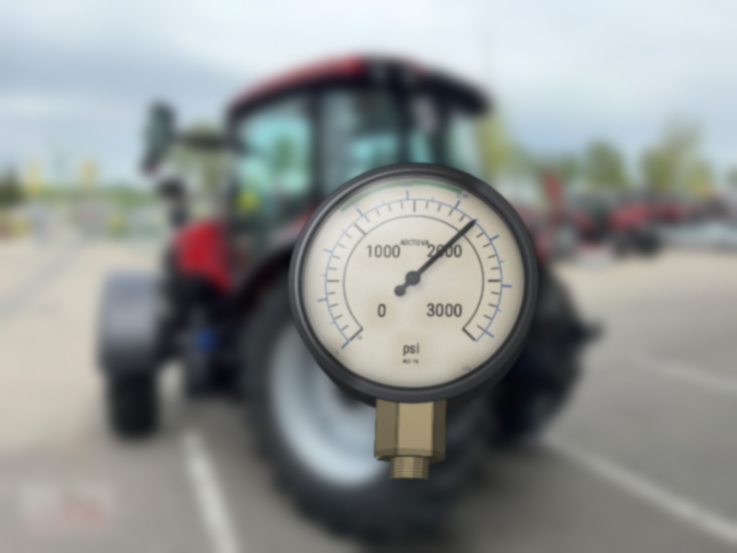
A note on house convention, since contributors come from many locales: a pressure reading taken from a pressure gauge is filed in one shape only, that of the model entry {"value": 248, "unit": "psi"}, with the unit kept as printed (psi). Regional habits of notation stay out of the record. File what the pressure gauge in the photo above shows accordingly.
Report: {"value": 2000, "unit": "psi"}
